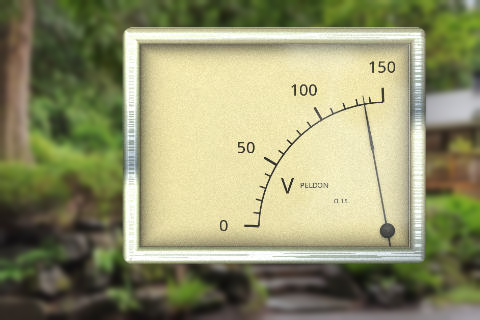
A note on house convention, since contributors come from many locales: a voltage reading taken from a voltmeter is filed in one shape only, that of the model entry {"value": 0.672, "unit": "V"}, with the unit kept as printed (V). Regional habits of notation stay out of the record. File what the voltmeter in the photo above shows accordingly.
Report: {"value": 135, "unit": "V"}
